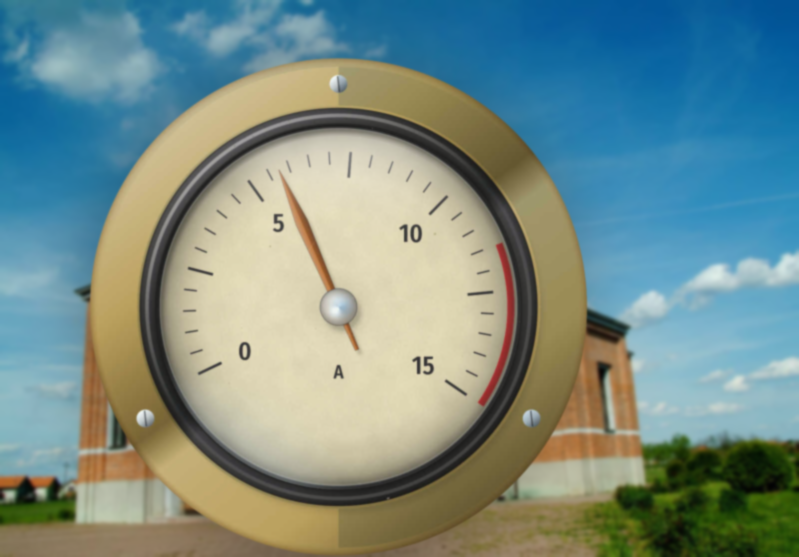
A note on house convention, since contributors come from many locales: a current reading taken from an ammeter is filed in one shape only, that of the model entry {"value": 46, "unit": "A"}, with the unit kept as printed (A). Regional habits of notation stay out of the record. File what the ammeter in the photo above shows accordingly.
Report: {"value": 5.75, "unit": "A"}
